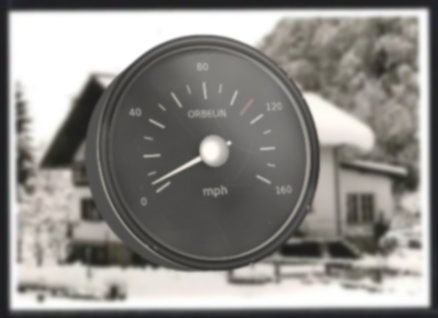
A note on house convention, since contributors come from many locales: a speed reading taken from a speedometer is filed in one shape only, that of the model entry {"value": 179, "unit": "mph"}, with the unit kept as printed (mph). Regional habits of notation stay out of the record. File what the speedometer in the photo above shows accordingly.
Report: {"value": 5, "unit": "mph"}
